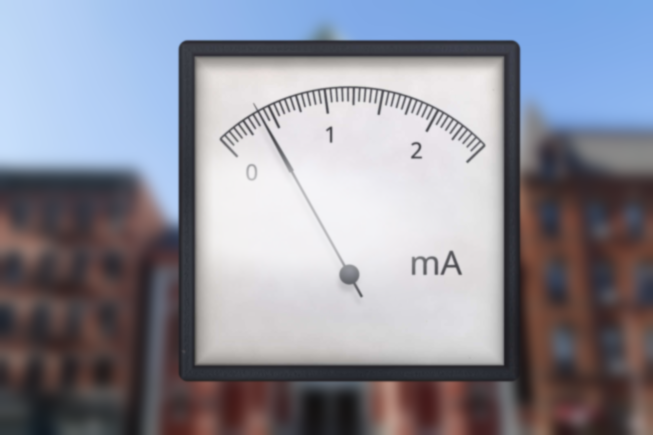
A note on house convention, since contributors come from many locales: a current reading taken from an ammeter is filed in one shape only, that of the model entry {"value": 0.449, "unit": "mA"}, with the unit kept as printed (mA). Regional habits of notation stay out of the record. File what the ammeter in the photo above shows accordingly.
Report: {"value": 0.4, "unit": "mA"}
